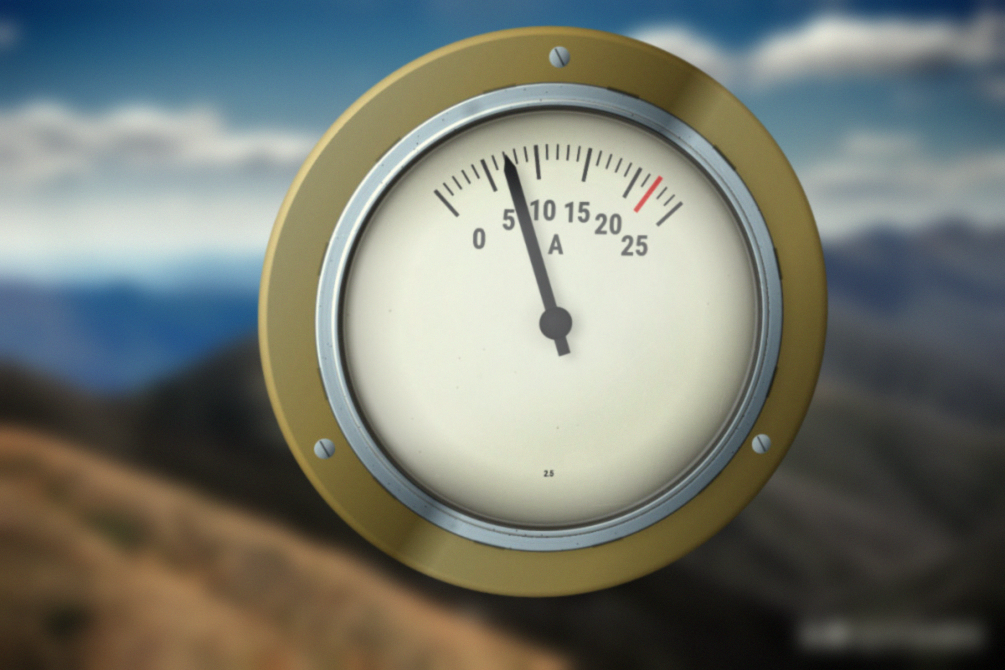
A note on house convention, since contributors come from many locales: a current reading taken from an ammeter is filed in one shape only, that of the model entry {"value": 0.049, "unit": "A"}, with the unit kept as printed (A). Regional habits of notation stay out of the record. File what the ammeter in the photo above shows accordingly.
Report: {"value": 7, "unit": "A"}
